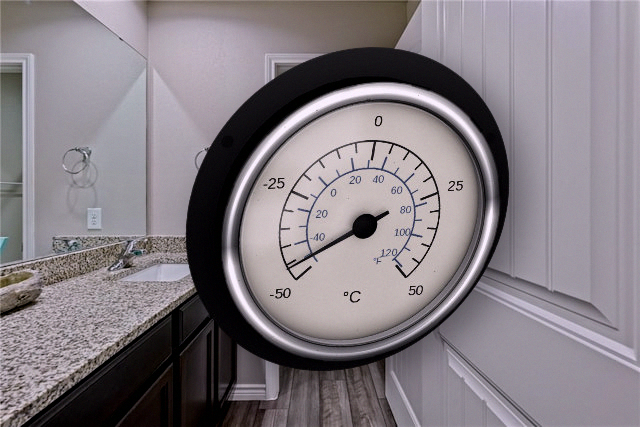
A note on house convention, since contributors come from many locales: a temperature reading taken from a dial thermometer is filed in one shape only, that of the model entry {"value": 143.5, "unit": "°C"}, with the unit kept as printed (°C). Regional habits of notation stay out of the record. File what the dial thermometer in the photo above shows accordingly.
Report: {"value": -45, "unit": "°C"}
